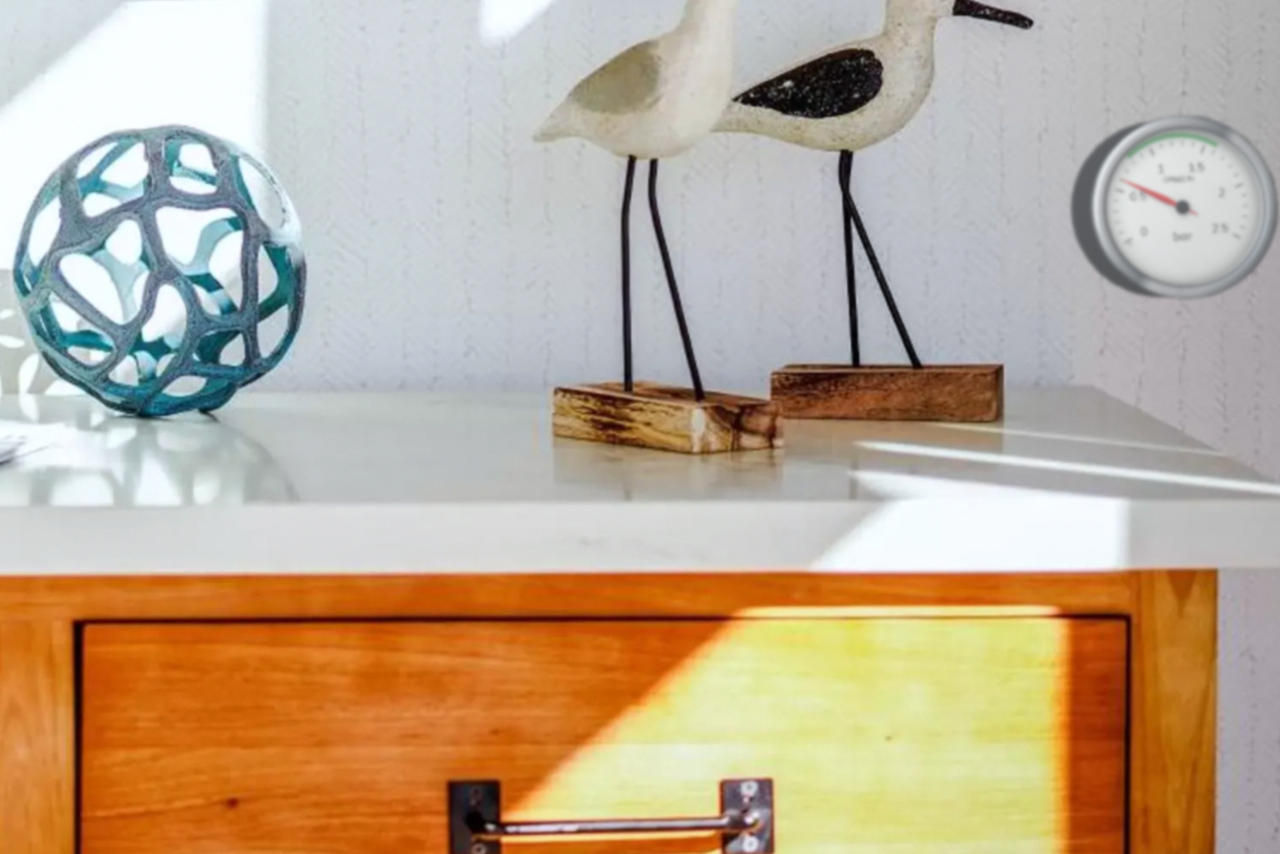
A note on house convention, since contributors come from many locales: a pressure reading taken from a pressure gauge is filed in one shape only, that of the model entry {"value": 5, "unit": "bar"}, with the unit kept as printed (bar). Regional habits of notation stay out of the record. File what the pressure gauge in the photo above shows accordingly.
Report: {"value": 0.6, "unit": "bar"}
